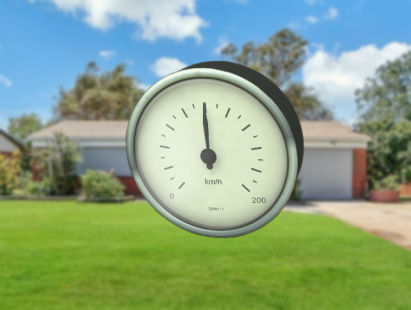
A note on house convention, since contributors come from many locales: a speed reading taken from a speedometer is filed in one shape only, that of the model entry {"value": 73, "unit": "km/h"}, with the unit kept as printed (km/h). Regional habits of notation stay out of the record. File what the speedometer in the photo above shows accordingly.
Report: {"value": 100, "unit": "km/h"}
